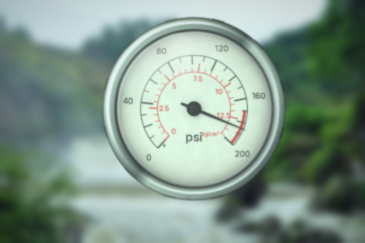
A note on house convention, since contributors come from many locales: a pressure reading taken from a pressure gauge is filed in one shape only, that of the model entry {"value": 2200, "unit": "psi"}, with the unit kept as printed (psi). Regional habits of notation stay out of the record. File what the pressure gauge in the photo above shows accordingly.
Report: {"value": 185, "unit": "psi"}
